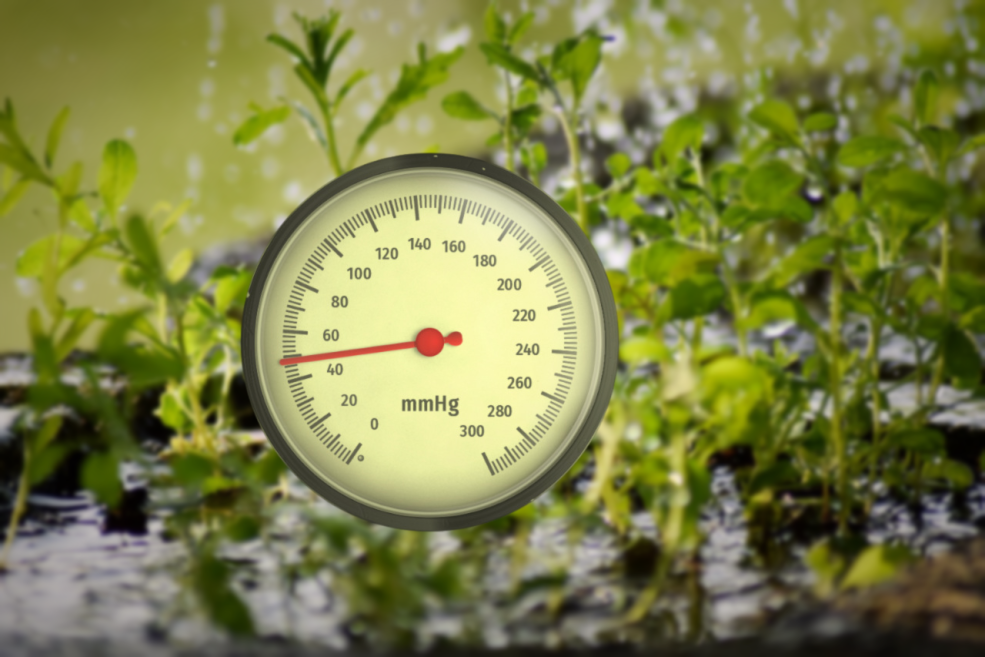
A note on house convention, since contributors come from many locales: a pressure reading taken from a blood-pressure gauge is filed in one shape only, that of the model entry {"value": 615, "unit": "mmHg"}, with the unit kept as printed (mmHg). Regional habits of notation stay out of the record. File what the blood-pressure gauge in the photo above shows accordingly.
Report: {"value": 48, "unit": "mmHg"}
